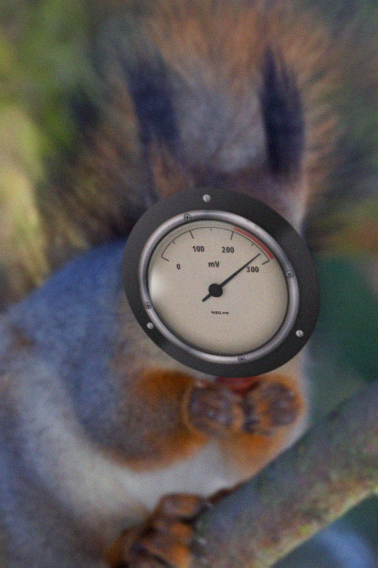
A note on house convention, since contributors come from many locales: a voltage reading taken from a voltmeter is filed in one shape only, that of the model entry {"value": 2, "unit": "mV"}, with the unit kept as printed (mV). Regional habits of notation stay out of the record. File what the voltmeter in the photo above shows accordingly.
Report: {"value": 275, "unit": "mV"}
